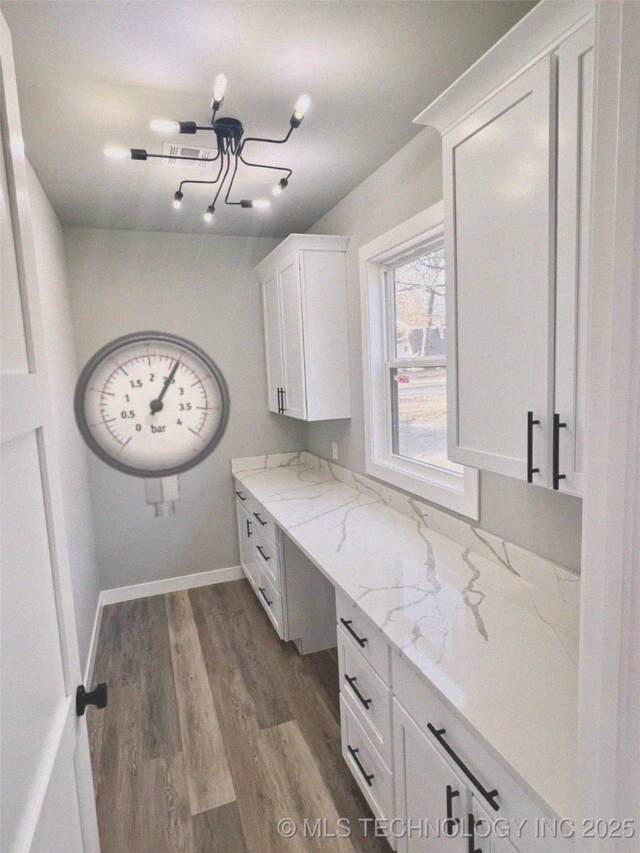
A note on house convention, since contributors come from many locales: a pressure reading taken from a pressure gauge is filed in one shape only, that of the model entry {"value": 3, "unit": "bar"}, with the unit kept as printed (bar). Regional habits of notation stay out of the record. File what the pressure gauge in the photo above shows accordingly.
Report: {"value": 2.5, "unit": "bar"}
